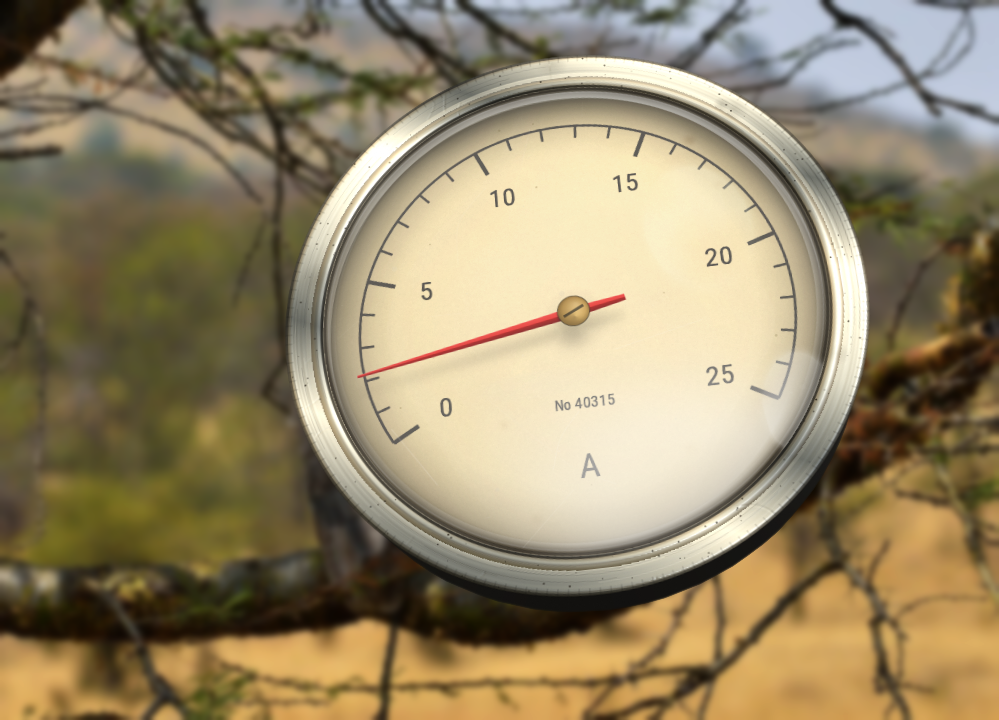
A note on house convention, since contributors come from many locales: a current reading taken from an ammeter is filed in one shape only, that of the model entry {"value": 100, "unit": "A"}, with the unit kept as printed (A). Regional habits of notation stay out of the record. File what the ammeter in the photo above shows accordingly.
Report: {"value": 2, "unit": "A"}
